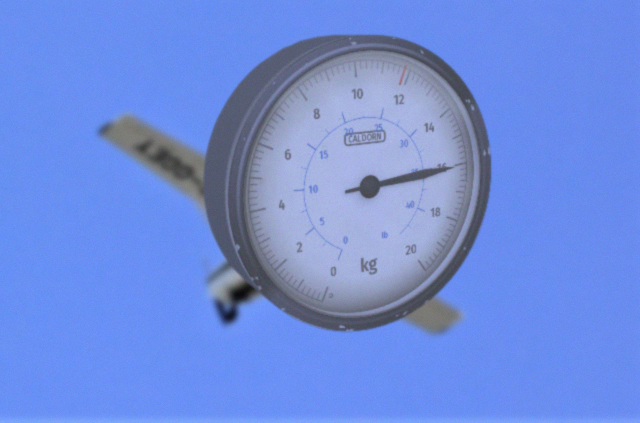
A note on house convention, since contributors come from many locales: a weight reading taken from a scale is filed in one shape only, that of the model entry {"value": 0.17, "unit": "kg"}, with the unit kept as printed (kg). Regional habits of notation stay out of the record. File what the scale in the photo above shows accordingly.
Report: {"value": 16, "unit": "kg"}
